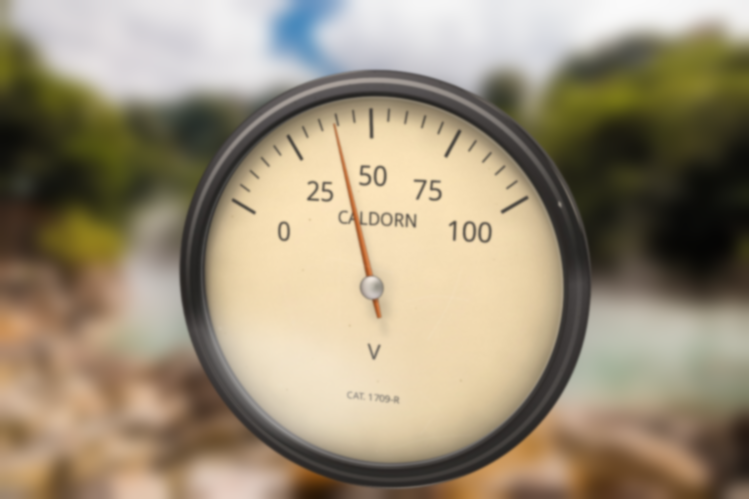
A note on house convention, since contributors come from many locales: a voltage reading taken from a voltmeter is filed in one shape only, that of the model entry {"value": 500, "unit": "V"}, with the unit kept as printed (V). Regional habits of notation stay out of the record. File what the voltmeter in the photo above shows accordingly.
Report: {"value": 40, "unit": "V"}
